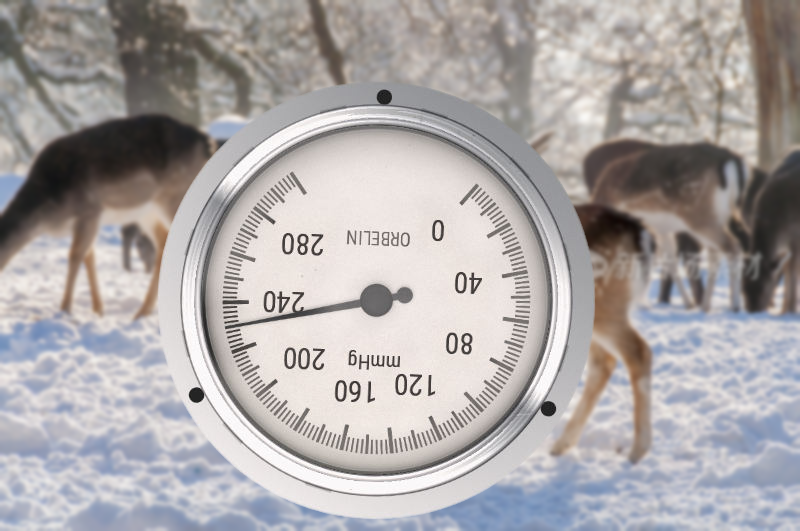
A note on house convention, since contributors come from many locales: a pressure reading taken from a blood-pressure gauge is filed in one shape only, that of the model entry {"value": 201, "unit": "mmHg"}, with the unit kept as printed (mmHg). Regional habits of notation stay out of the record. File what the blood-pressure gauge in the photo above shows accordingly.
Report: {"value": 230, "unit": "mmHg"}
